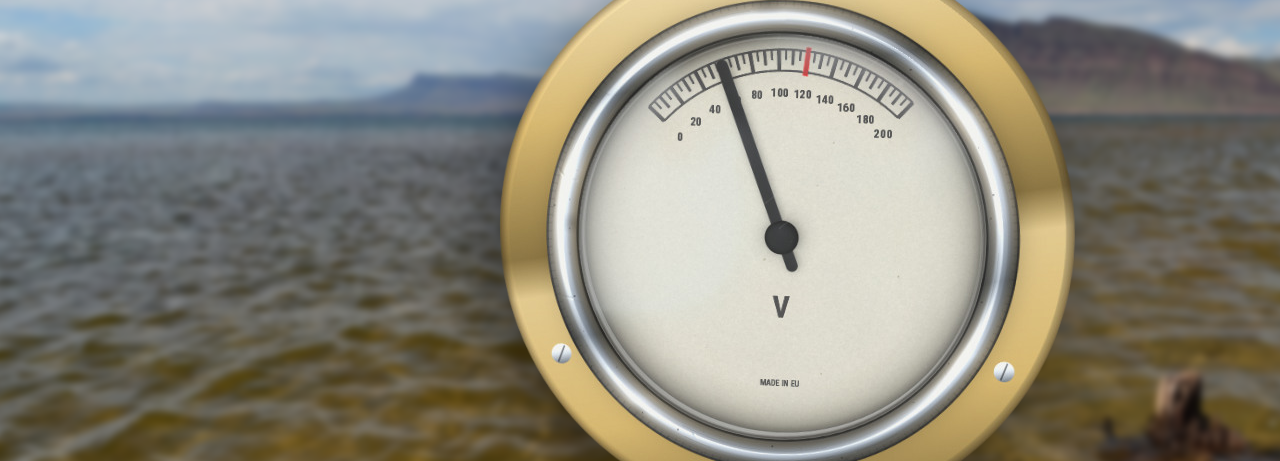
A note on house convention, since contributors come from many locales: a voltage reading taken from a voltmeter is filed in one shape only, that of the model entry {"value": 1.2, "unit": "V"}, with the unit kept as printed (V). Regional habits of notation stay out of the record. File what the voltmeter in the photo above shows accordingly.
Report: {"value": 60, "unit": "V"}
